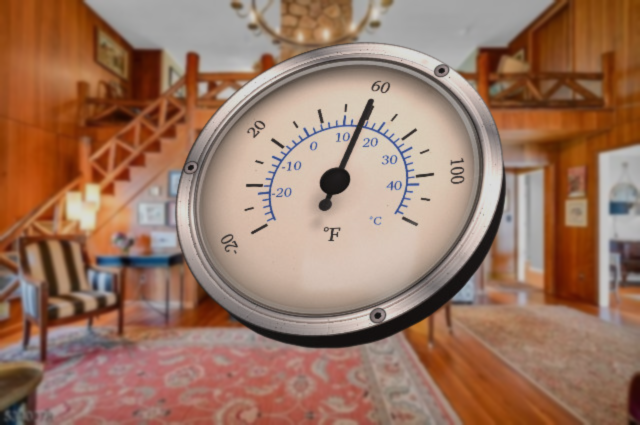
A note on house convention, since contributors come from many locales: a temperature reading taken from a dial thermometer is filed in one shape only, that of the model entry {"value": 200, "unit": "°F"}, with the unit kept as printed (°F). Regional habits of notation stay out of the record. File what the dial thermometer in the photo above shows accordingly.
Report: {"value": 60, "unit": "°F"}
